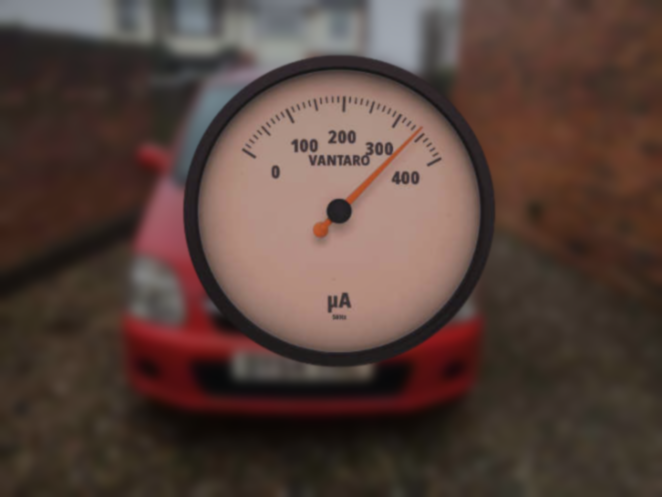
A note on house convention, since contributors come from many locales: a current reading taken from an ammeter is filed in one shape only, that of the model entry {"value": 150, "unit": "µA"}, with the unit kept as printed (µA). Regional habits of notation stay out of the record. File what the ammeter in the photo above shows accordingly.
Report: {"value": 340, "unit": "µA"}
